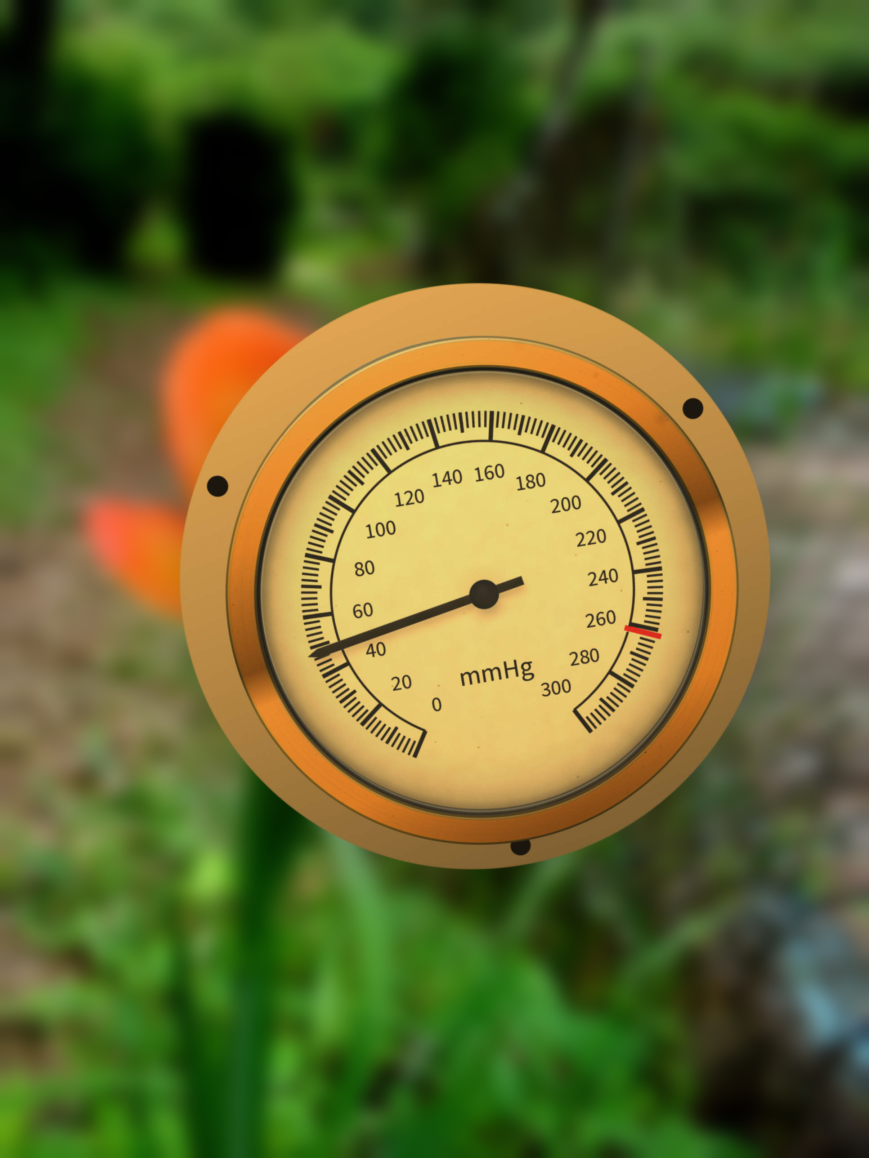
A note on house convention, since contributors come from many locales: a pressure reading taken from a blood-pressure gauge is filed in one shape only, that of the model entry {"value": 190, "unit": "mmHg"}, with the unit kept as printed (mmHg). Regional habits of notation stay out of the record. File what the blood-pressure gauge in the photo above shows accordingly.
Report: {"value": 48, "unit": "mmHg"}
